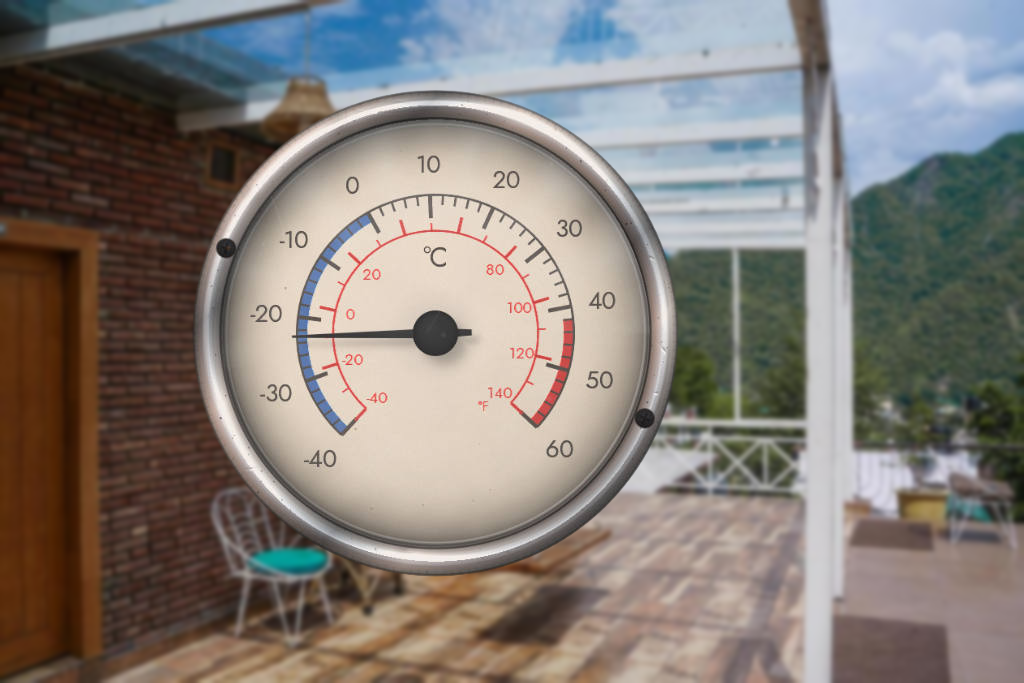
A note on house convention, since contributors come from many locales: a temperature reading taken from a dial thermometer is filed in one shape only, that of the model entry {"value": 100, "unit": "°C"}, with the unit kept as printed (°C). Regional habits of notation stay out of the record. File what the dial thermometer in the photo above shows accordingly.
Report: {"value": -23, "unit": "°C"}
